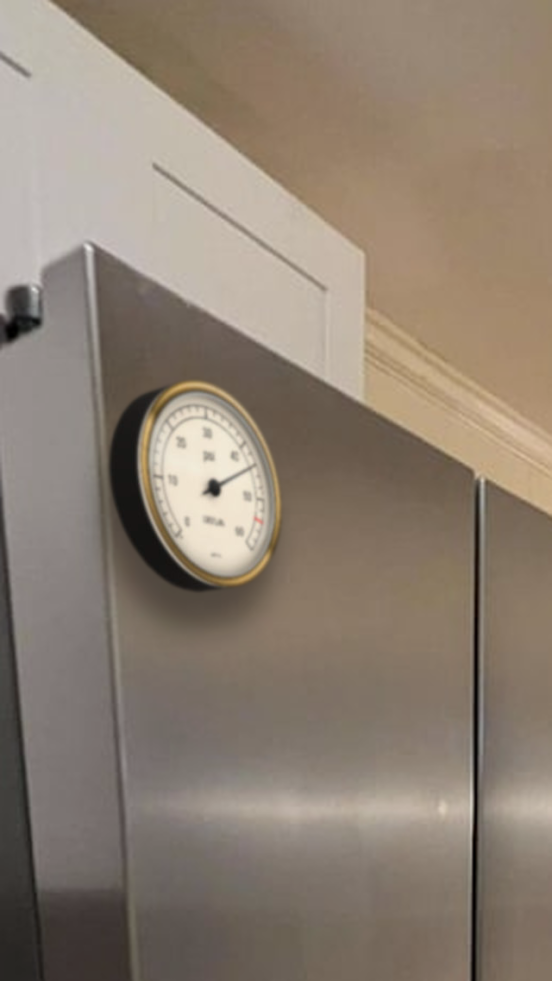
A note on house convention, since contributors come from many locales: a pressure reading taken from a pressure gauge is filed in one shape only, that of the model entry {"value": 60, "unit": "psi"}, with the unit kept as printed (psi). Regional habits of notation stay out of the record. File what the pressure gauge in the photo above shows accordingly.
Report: {"value": 44, "unit": "psi"}
